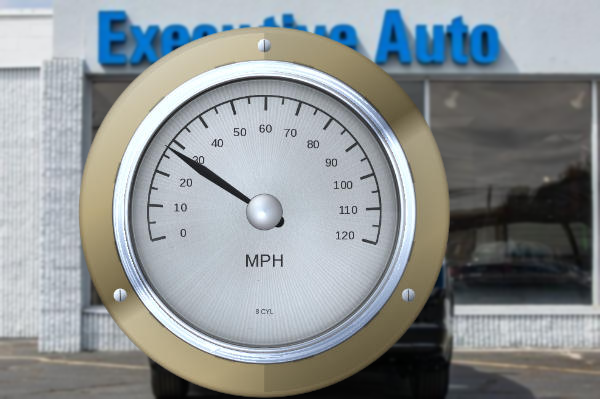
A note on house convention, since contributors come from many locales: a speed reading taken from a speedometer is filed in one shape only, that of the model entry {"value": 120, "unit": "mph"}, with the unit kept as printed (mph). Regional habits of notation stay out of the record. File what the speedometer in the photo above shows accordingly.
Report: {"value": 27.5, "unit": "mph"}
